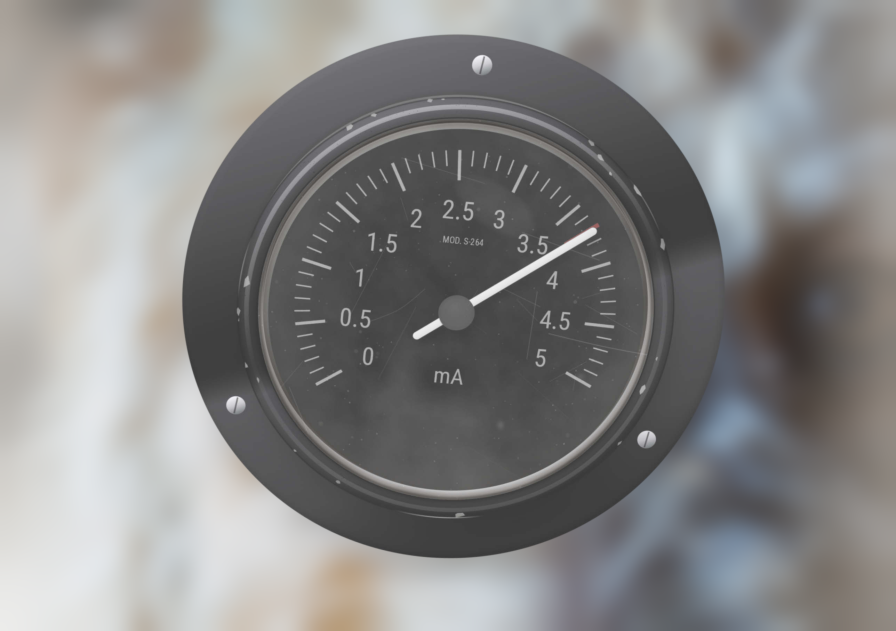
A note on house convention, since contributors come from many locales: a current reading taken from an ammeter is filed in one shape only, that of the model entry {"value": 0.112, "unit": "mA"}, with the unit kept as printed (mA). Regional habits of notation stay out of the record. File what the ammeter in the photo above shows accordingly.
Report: {"value": 3.7, "unit": "mA"}
